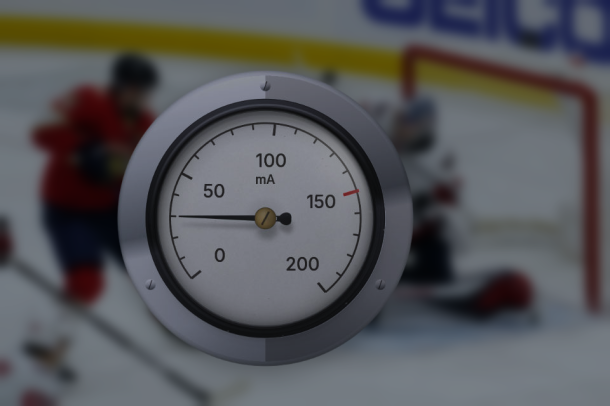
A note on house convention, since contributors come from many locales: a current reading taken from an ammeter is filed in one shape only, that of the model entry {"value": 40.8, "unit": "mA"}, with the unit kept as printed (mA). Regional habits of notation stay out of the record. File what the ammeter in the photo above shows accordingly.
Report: {"value": 30, "unit": "mA"}
